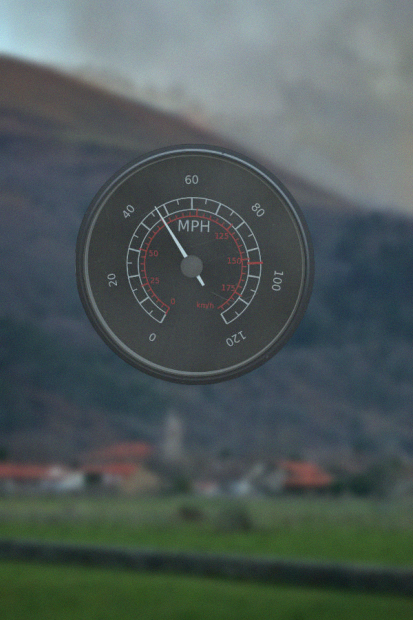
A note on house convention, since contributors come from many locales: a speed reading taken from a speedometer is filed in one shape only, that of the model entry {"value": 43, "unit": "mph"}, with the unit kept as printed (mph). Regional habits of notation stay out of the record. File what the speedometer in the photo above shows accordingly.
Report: {"value": 47.5, "unit": "mph"}
